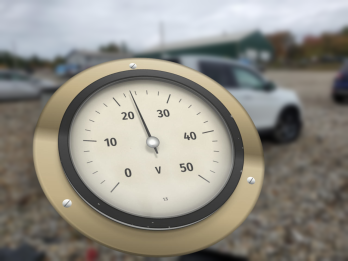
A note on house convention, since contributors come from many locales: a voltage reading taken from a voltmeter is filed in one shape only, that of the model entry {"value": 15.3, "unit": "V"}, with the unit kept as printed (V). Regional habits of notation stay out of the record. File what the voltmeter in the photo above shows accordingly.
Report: {"value": 23, "unit": "V"}
